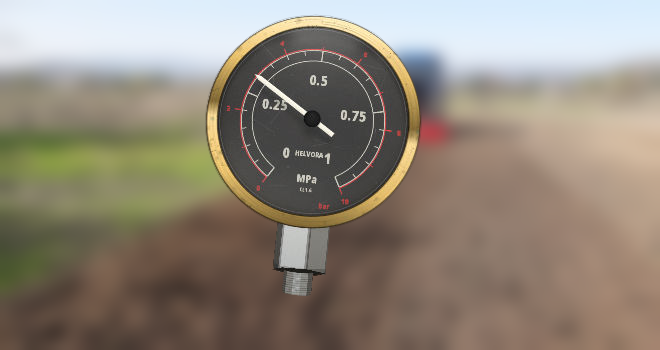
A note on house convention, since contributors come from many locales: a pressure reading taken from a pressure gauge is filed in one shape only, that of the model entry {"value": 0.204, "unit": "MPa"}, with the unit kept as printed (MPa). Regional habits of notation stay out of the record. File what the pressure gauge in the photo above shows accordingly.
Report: {"value": 0.3, "unit": "MPa"}
